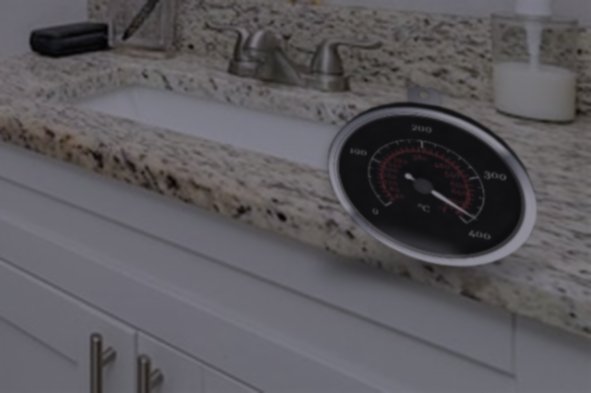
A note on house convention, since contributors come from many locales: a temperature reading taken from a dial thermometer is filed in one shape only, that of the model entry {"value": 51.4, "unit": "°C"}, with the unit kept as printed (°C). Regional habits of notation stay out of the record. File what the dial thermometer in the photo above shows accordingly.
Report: {"value": 380, "unit": "°C"}
